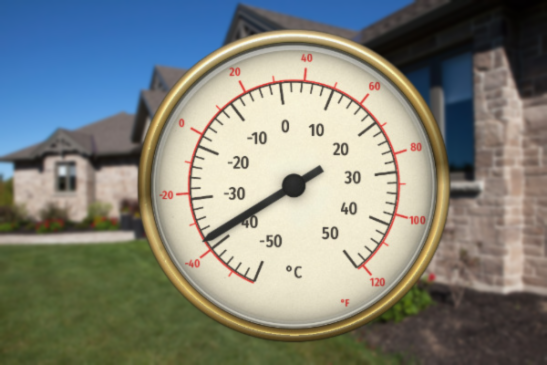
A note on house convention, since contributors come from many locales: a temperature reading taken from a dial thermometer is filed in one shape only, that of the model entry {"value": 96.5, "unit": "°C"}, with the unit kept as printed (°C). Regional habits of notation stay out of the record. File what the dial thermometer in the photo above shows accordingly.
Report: {"value": -38, "unit": "°C"}
